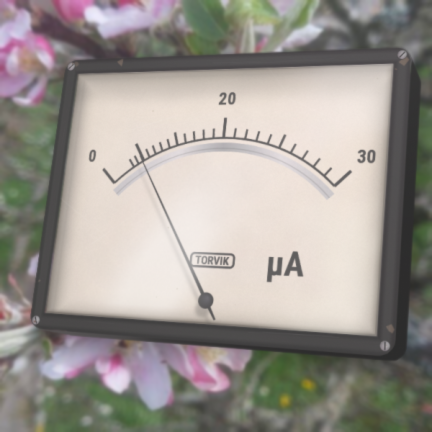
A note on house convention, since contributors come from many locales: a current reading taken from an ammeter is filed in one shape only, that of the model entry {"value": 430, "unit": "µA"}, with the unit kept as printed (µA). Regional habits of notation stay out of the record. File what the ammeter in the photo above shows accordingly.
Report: {"value": 10, "unit": "µA"}
